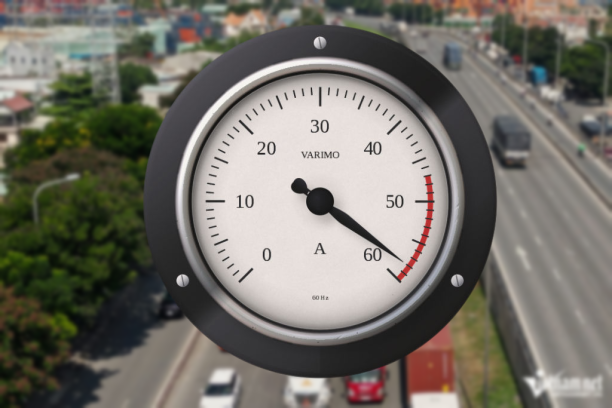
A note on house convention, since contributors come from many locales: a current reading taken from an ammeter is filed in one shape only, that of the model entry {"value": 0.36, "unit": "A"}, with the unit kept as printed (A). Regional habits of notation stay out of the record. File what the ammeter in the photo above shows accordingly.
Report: {"value": 58, "unit": "A"}
